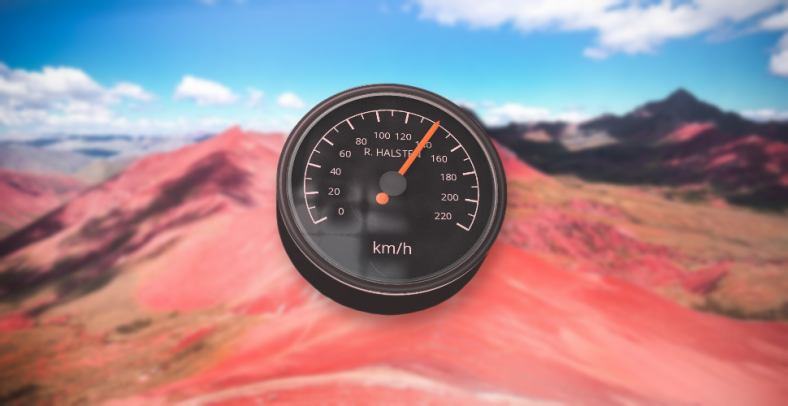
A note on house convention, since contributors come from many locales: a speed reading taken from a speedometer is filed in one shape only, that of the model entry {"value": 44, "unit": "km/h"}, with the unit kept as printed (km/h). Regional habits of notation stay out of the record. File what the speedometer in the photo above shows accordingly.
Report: {"value": 140, "unit": "km/h"}
